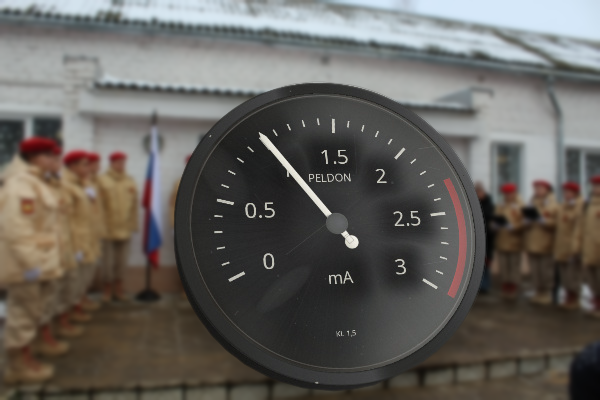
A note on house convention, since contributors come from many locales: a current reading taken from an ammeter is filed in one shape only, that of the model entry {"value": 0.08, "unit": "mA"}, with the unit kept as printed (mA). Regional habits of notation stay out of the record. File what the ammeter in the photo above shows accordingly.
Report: {"value": 1, "unit": "mA"}
